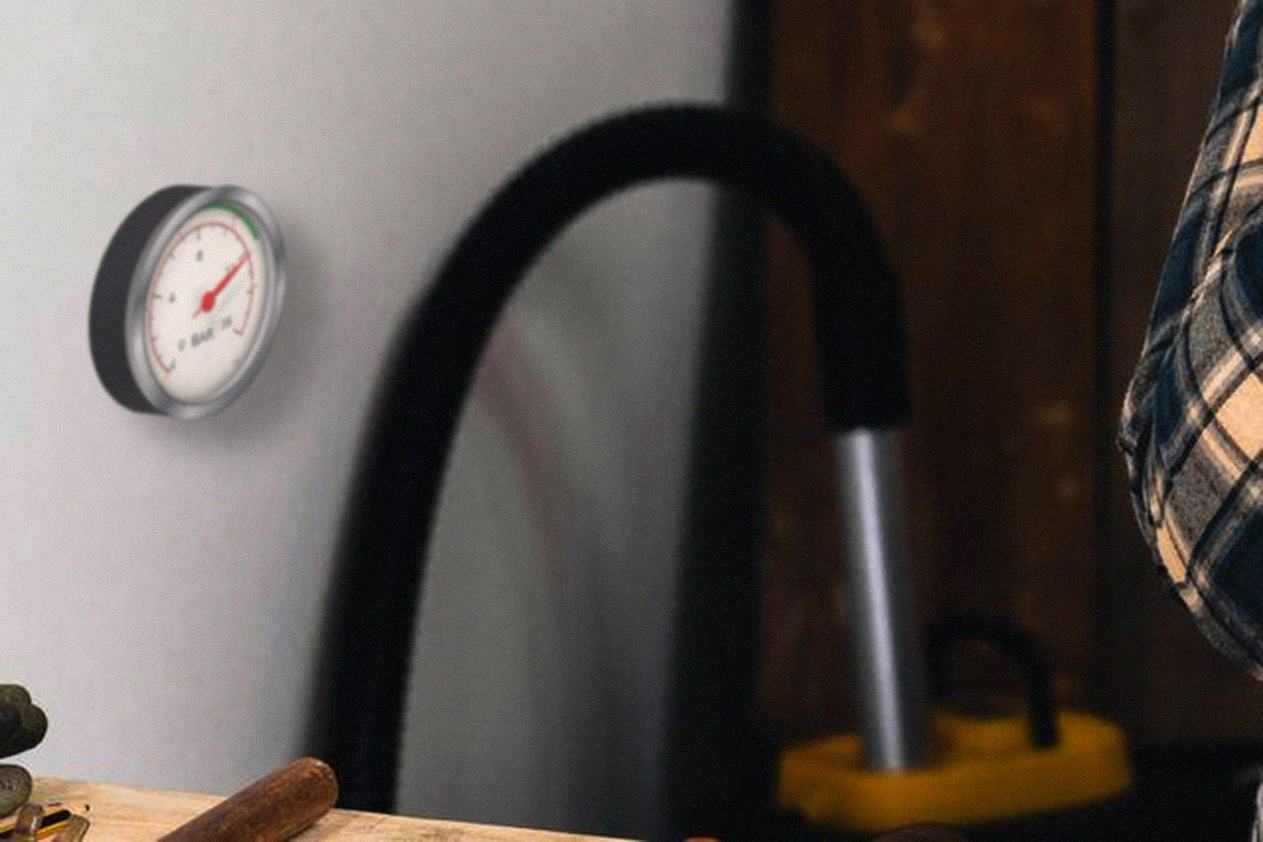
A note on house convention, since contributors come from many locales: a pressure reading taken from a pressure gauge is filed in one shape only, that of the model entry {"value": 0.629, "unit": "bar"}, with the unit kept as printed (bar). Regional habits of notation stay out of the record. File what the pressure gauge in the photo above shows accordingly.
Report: {"value": 12, "unit": "bar"}
